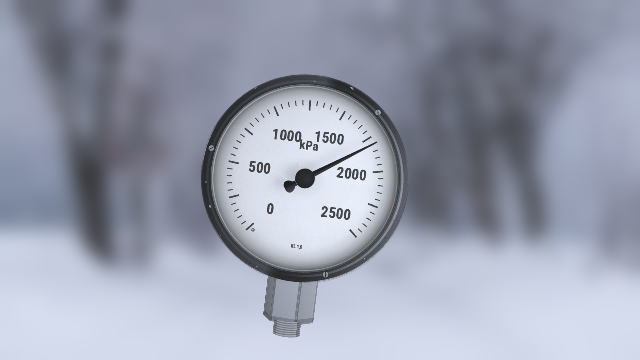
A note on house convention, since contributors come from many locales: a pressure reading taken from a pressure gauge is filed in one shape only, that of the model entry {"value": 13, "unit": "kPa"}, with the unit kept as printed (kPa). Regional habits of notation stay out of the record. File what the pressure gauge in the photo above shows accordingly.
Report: {"value": 1800, "unit": "kPa"}
